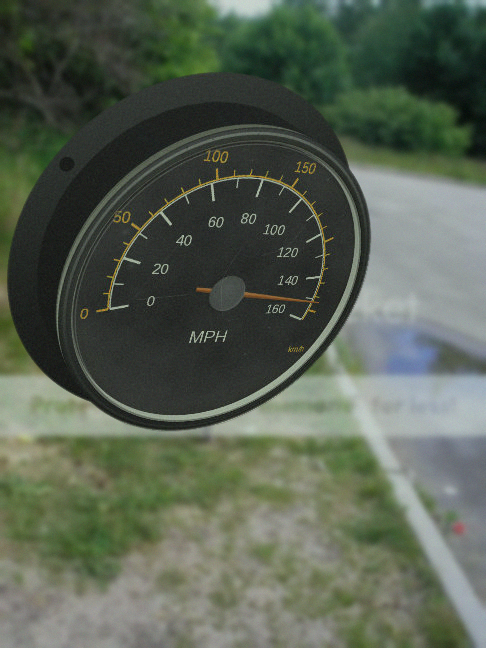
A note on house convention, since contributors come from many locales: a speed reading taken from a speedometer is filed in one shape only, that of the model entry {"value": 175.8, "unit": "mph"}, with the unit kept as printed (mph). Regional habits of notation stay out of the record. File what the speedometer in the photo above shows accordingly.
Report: {"value": 150, "unit": "mph"}
